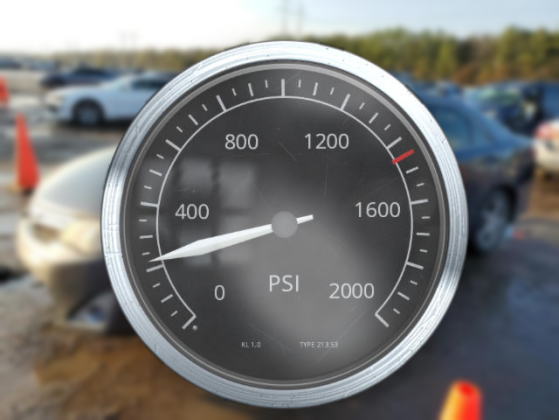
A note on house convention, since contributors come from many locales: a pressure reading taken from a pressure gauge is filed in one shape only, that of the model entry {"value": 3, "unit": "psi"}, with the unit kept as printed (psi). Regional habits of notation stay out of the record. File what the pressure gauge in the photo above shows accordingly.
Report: {"value": 225, "unit": "psi"}
